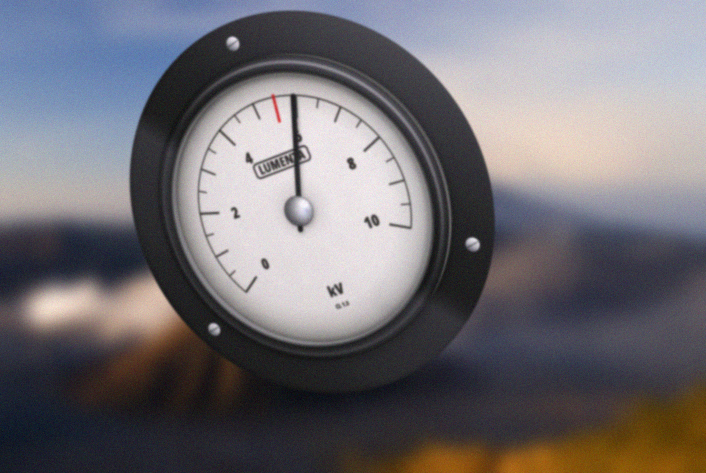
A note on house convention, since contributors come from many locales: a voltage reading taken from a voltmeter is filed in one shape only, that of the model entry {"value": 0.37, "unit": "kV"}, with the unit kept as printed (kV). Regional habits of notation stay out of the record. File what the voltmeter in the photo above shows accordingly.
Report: {"value": 6, "unit": "kV"}
